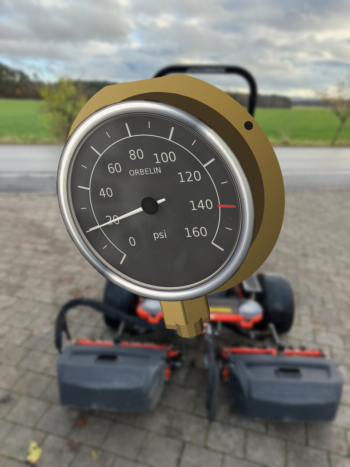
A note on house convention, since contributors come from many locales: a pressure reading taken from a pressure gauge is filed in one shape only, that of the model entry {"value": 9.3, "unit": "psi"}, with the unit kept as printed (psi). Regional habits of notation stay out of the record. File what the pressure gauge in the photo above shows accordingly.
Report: {"value": 20, "unit": "psi"}
